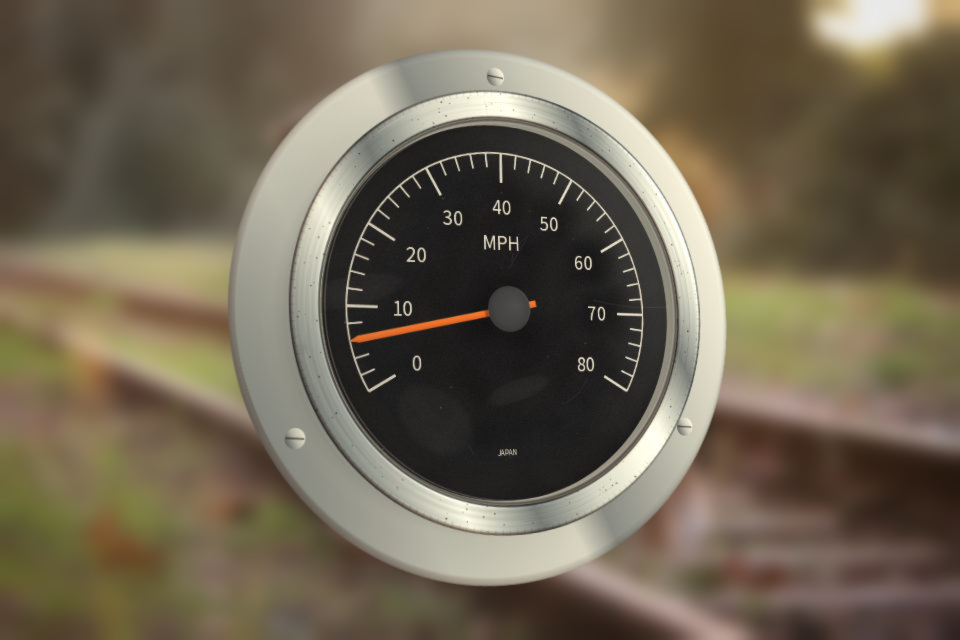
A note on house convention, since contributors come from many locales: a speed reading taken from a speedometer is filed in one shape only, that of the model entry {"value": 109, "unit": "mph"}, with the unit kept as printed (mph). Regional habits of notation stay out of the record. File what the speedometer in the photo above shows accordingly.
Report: {"value": 6, "unit": "mph"}
